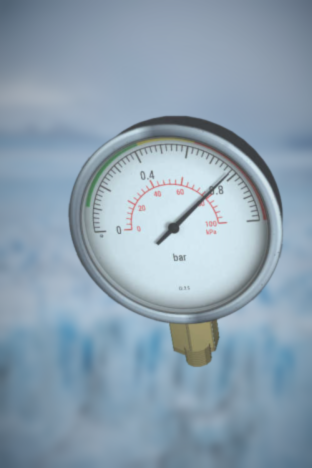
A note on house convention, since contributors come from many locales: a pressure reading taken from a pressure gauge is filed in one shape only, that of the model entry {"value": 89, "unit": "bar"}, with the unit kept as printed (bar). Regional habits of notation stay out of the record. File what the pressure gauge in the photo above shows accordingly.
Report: {"value": 0.78, "unit": "bar"}
